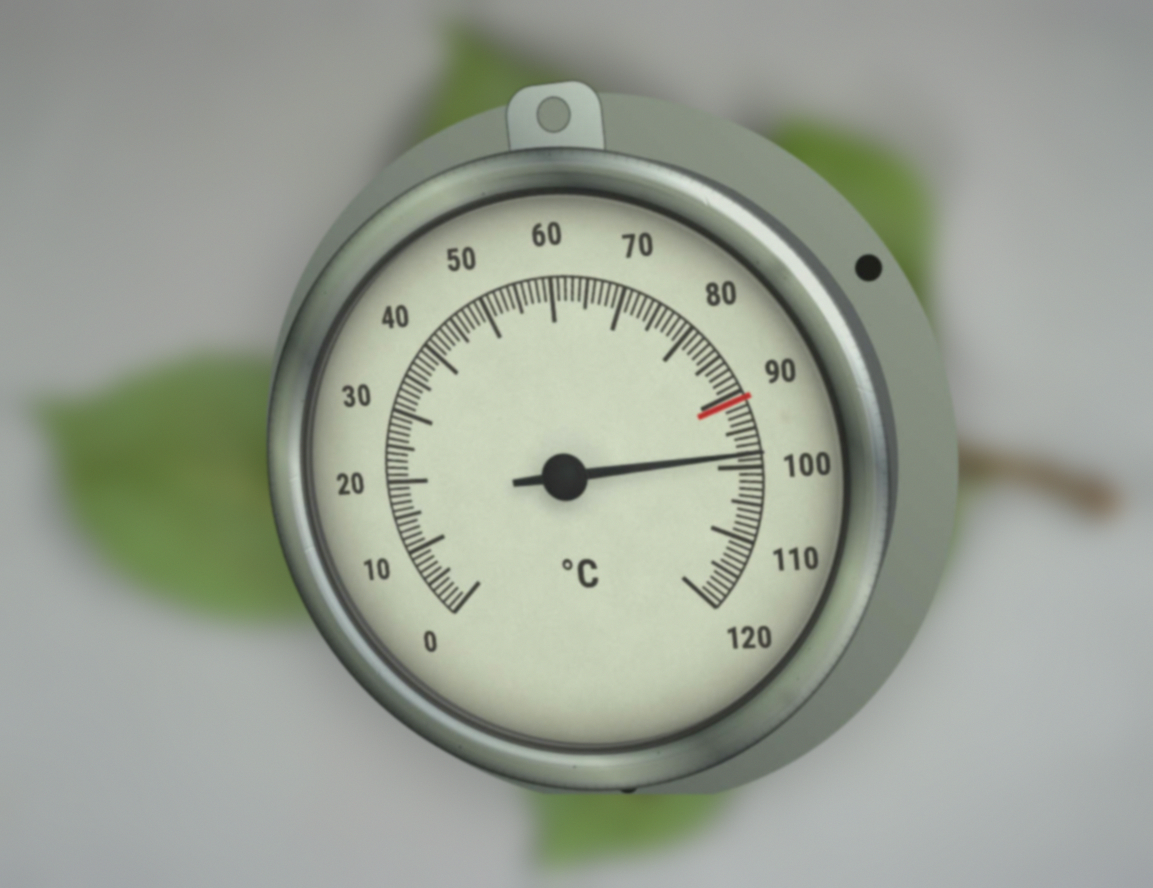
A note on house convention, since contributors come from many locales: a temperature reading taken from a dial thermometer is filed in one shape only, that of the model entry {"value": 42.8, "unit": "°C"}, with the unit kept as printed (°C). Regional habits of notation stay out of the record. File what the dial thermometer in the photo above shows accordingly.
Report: {"value": 98, "unit": "°C"}
